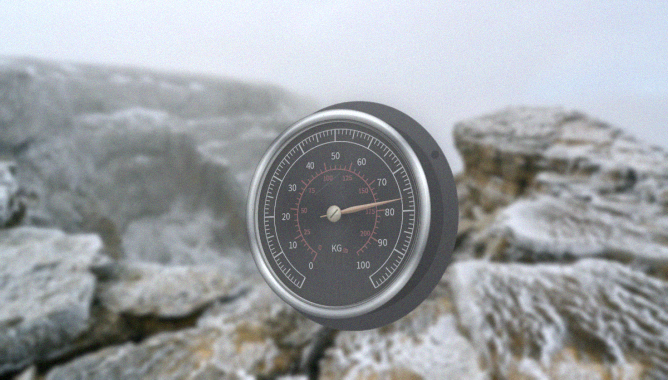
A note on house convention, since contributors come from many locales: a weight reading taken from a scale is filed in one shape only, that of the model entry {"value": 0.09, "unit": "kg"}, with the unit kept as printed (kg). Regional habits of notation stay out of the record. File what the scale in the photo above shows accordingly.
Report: {"value": 77, "unit": "kg"}
